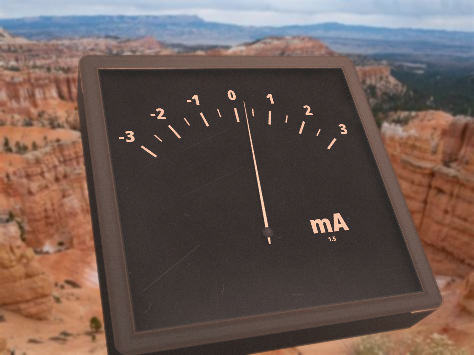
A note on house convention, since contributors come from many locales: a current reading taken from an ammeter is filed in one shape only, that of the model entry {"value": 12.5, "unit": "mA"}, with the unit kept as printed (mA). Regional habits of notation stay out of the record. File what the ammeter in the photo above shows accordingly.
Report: {"value": 0.25, "unit": "mA"}
